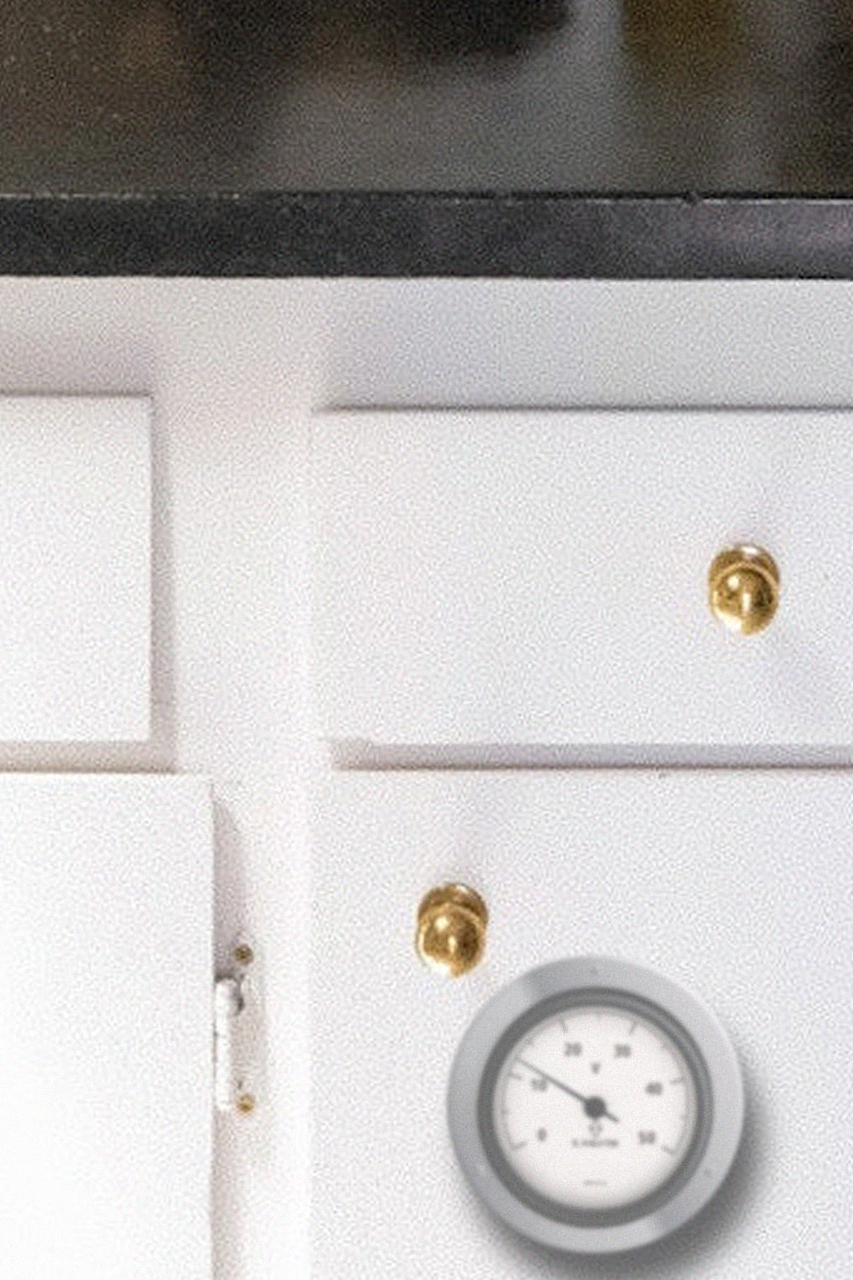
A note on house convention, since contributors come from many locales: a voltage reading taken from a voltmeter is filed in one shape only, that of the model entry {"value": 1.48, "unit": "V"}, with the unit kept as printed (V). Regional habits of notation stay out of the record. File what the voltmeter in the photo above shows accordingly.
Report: {"value": 12.5, "unit": "V"}
